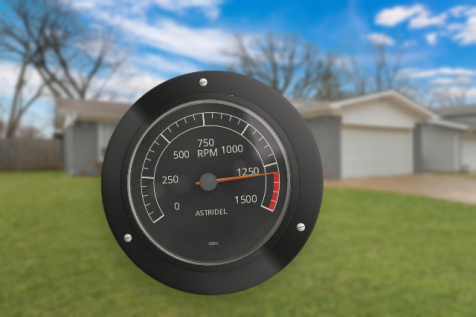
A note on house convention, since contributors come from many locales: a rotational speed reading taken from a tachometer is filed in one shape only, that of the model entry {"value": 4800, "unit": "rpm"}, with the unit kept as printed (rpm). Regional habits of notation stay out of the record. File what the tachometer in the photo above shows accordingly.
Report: {"value": 1300, "unit": "rpm"}
